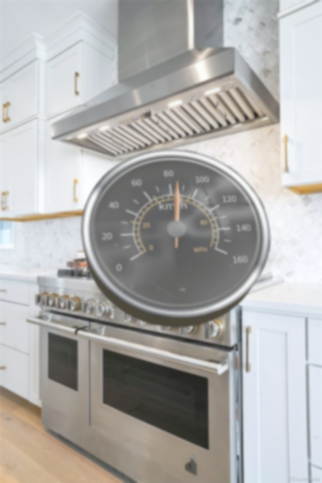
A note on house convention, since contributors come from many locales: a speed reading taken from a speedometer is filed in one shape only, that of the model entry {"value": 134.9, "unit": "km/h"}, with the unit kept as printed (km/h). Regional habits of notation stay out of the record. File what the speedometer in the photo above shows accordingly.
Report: {"value": 85, "unit": "km/h"}
